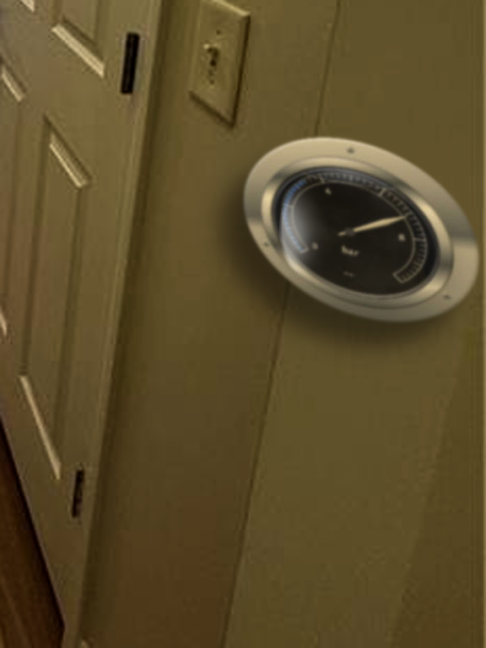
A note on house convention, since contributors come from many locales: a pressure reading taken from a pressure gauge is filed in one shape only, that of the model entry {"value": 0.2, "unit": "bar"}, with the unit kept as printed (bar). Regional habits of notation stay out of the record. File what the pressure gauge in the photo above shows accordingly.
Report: {"value": 7, "unit": "bar"}
